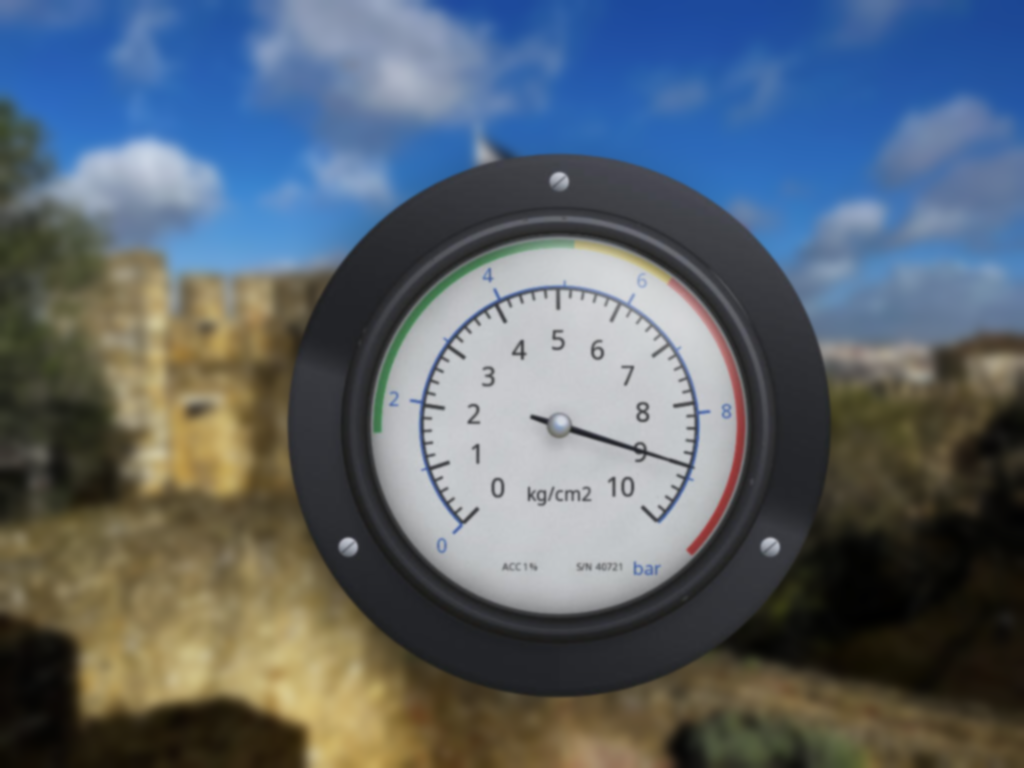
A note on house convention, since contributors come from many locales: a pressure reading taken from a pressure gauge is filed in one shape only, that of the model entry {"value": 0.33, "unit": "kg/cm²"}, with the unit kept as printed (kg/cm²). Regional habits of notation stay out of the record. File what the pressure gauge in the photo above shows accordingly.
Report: {"value": 9, "unit": "kg/cm²"}
